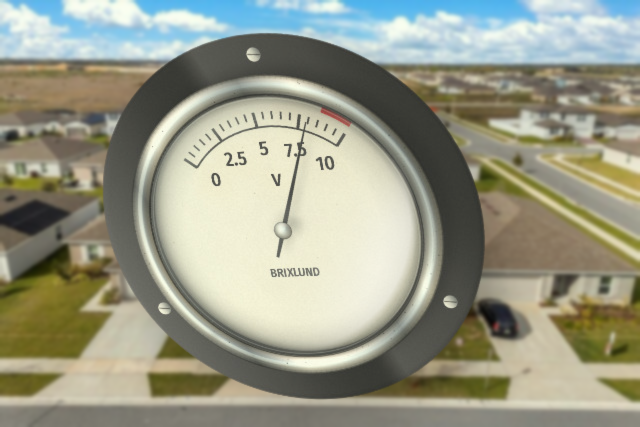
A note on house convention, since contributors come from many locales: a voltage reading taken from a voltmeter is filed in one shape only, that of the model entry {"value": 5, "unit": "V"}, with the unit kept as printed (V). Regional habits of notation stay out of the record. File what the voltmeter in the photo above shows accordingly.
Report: {"value": 8, "unit": "V"}
